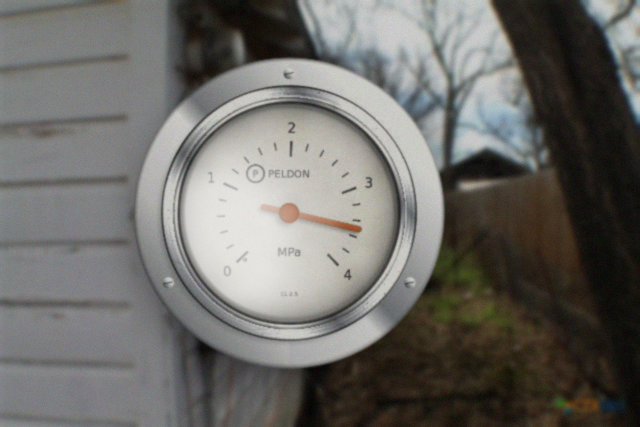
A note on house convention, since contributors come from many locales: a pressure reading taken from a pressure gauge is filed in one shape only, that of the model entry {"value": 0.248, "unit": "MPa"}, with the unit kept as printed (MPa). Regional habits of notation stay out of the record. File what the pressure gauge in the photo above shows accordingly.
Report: {"value": 3.5, "unit": "MPa"}
